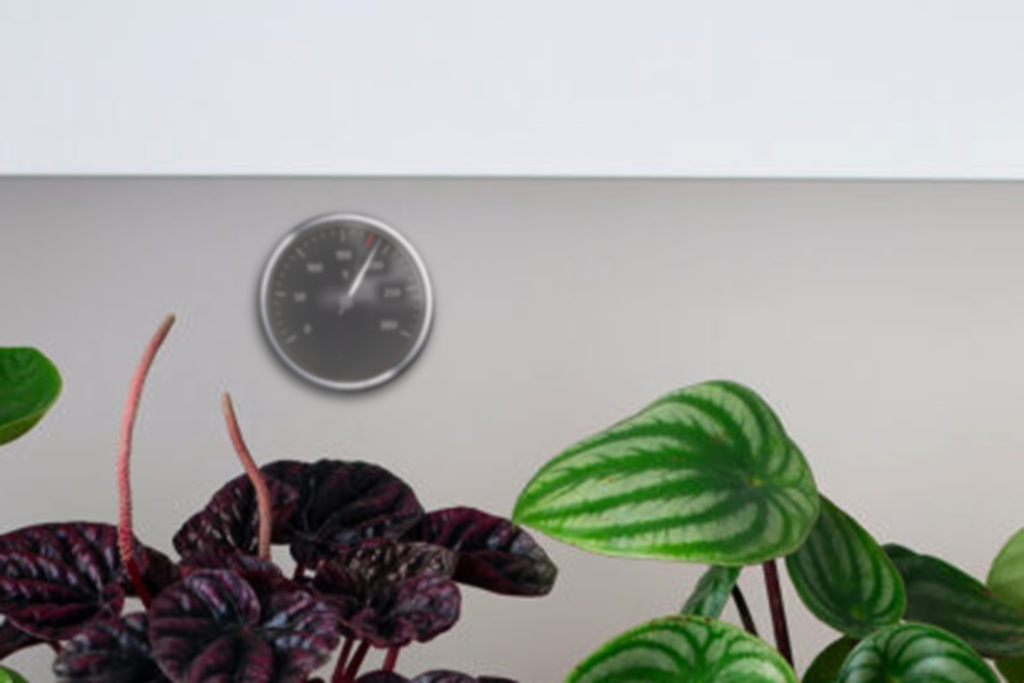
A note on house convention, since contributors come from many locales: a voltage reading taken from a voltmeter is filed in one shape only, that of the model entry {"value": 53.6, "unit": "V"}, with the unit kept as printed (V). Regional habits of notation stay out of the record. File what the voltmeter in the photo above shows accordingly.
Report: {"value": 190, "unit": "V"}
